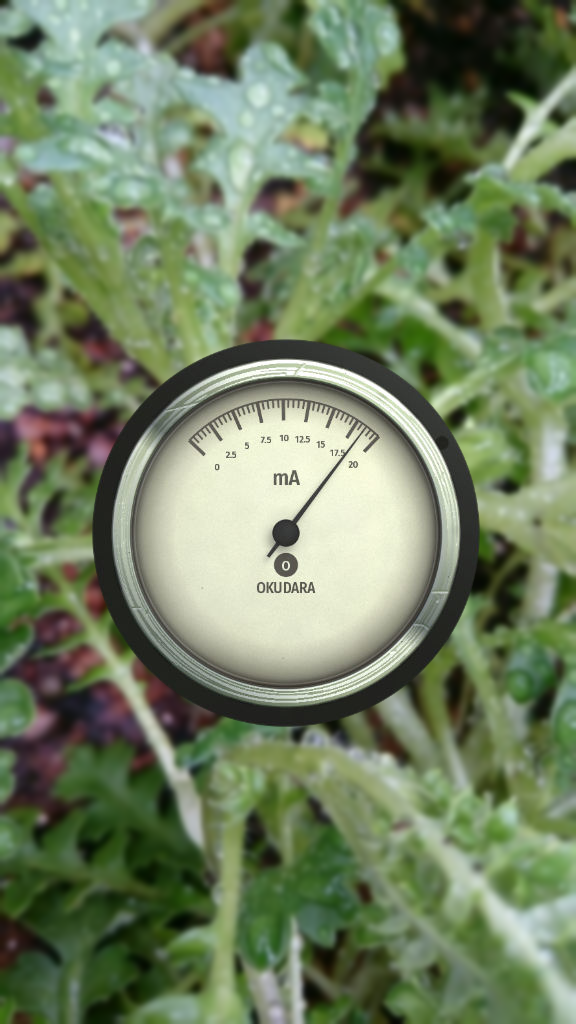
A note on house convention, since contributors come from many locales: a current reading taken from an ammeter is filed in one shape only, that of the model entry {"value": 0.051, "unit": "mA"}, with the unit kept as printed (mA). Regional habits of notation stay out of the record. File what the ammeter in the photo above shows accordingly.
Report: {"value": 18.5, "unit": "mA"}
